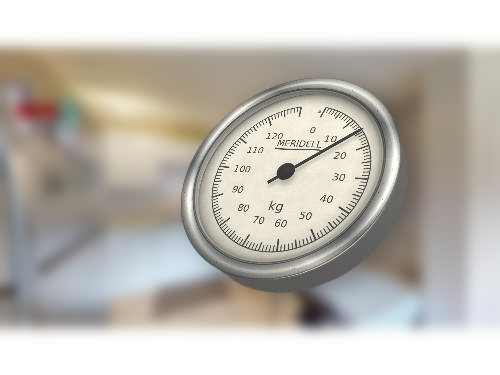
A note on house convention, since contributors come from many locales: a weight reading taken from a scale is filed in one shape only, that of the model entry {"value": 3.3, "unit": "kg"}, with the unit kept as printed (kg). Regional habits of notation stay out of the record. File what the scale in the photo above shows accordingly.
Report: {"value": 15, "unit": "kg"}
